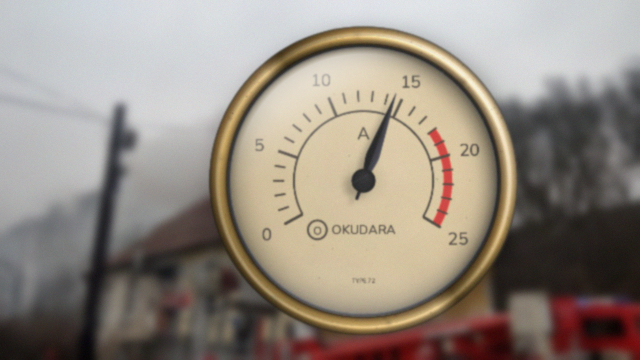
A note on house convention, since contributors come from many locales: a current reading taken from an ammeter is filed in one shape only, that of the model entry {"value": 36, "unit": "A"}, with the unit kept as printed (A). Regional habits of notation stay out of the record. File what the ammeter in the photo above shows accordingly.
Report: {"value": 14.5, "unit": "A"}
